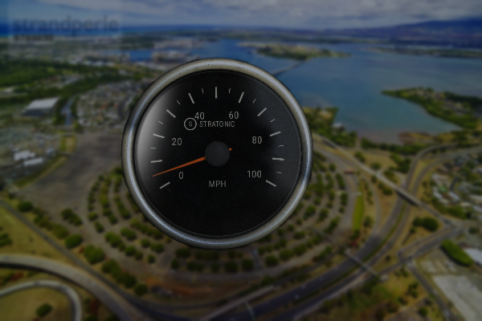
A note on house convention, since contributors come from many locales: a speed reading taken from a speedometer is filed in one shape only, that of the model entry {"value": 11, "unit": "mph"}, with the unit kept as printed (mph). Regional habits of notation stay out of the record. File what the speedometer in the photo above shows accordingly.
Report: {"value": 5, "unit": "mph"}
